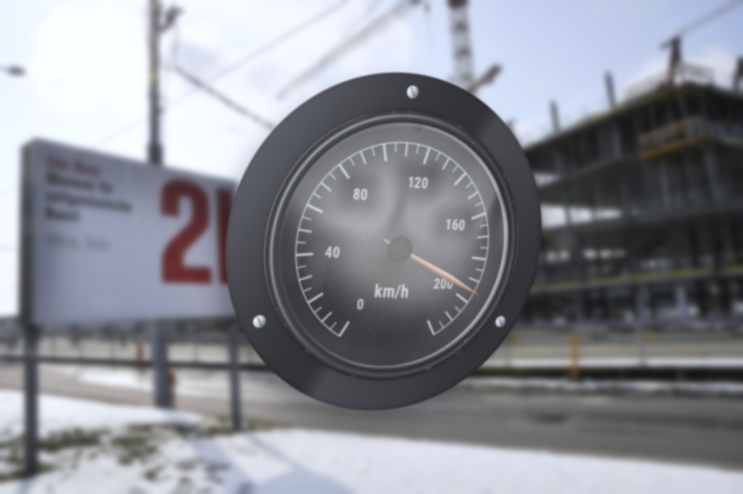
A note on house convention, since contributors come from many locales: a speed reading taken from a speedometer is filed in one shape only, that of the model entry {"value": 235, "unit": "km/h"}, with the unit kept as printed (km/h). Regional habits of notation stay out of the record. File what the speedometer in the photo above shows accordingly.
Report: {"value": 195, "unit": "km/h"}
